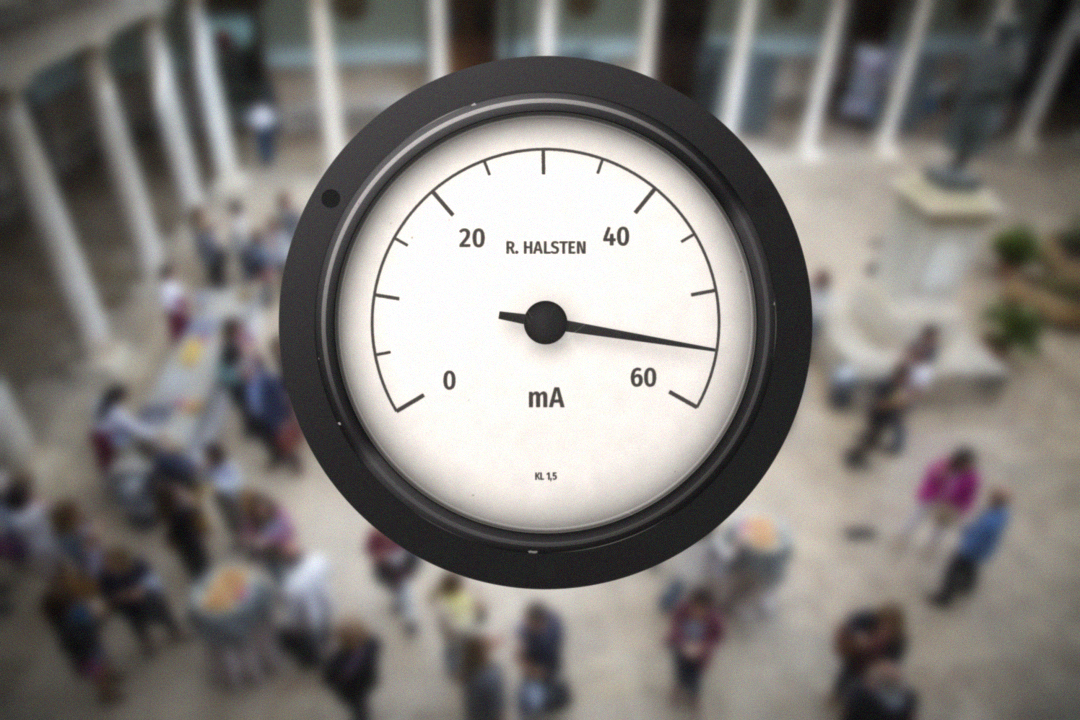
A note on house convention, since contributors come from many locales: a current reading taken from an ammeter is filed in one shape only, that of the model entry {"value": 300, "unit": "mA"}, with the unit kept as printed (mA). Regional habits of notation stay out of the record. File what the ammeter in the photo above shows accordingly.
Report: {"value": 55, "unit": "mA"}
